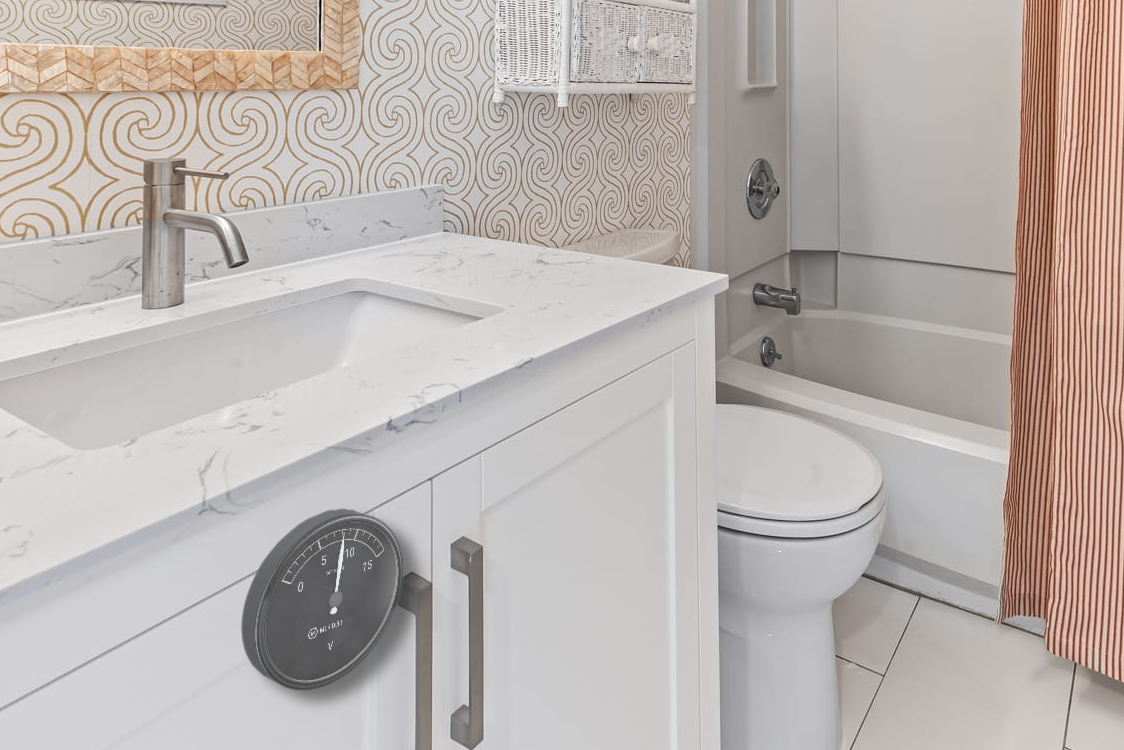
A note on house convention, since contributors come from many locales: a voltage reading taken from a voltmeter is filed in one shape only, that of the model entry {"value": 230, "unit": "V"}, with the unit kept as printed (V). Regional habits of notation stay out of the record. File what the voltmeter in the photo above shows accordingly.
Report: {"value": 8, "unit": "V"}
